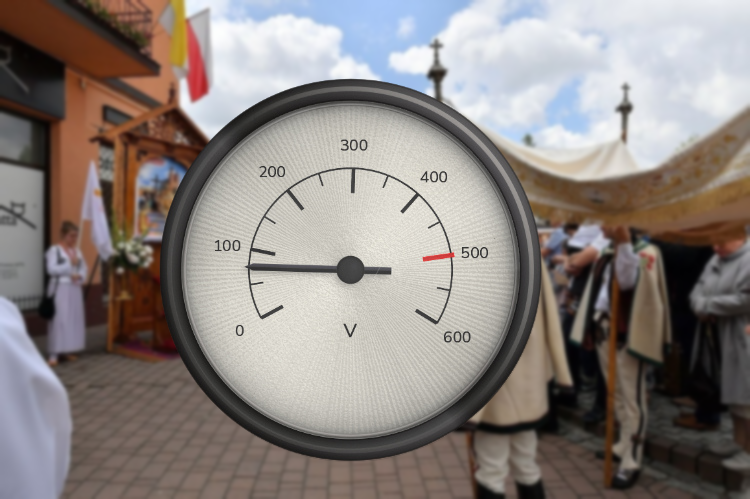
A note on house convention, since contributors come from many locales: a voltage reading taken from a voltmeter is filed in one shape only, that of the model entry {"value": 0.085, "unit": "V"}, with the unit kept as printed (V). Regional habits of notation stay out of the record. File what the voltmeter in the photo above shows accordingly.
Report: {"value": 75, "unit": "V"}
